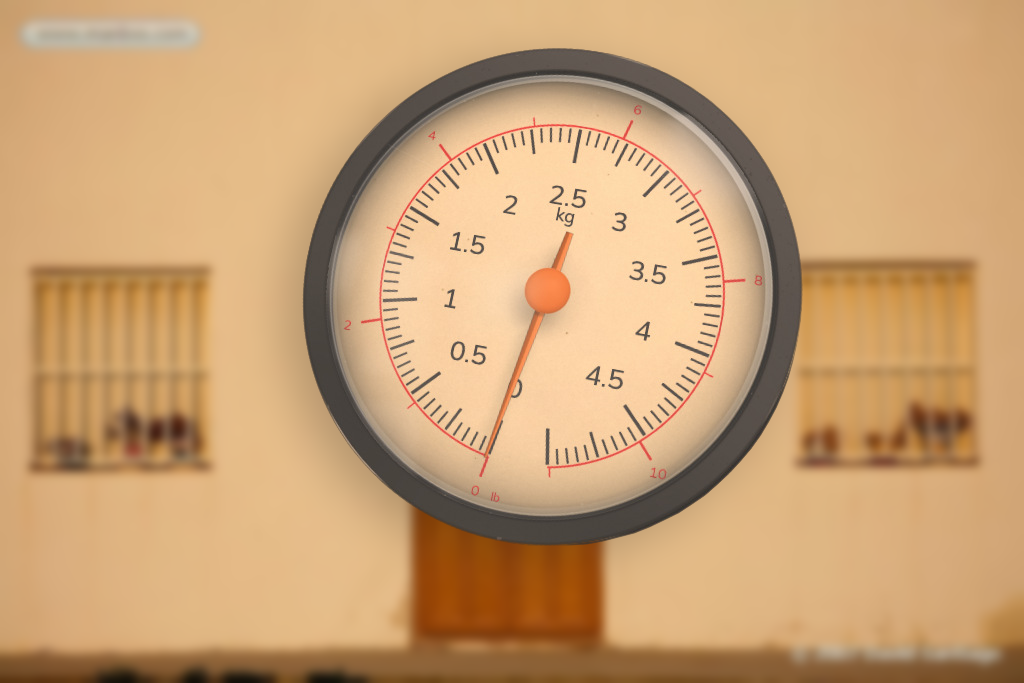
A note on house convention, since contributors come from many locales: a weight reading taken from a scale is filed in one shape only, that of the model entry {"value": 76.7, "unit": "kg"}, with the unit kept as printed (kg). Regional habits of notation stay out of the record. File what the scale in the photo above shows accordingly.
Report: {"value": 0, "unit": "kg"}
